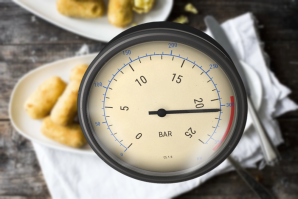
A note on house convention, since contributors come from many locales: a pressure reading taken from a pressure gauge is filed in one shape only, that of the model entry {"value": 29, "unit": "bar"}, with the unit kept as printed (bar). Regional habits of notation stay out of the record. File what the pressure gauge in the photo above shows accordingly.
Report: {"value": 21, "unit": "bar"}
